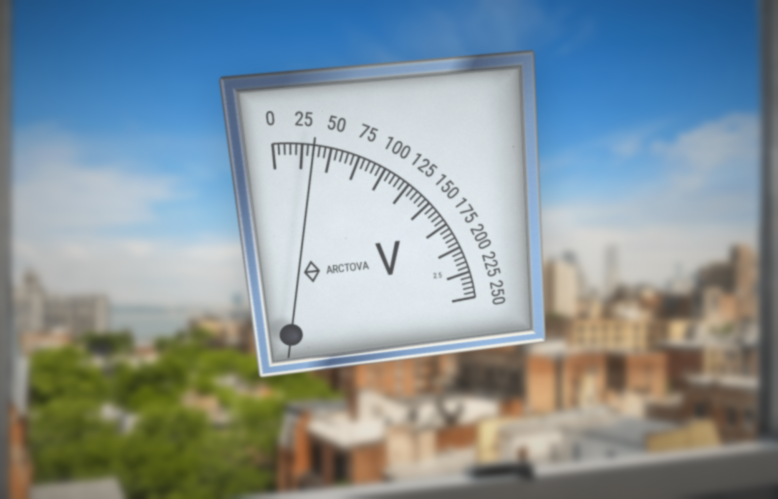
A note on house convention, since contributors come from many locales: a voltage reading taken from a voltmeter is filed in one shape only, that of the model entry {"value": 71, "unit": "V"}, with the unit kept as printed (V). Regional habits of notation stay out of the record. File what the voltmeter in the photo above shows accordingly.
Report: {"value": 35, "unit": "V"}
